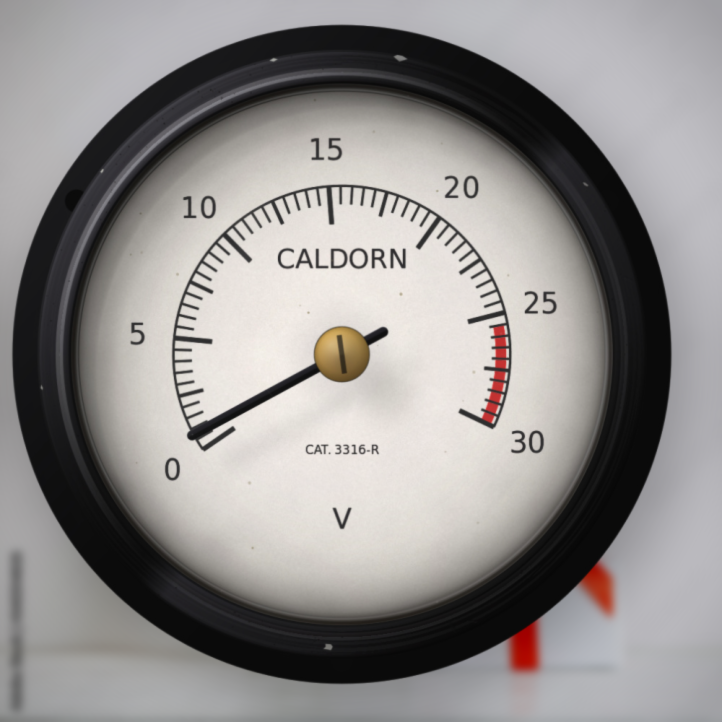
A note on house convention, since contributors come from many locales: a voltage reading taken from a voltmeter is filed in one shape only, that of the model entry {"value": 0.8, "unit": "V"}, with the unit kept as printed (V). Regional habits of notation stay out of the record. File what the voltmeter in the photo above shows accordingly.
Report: {"value": 0.75, "unit": "V"}
